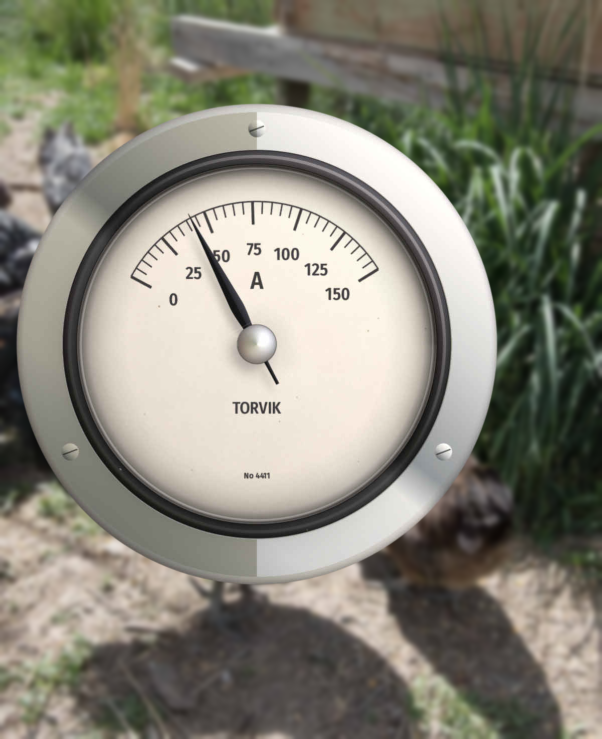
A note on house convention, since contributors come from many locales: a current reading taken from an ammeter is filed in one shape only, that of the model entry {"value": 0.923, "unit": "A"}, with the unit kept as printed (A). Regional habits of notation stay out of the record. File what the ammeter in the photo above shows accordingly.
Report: {"value": 42.5, "unit": "A"}
